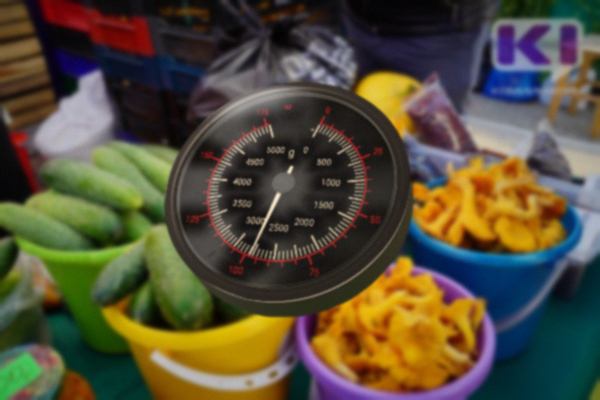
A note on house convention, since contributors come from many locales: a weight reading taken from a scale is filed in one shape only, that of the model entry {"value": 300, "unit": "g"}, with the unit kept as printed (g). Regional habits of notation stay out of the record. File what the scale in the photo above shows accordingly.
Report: {"value": 2750, "unit": "g"}
